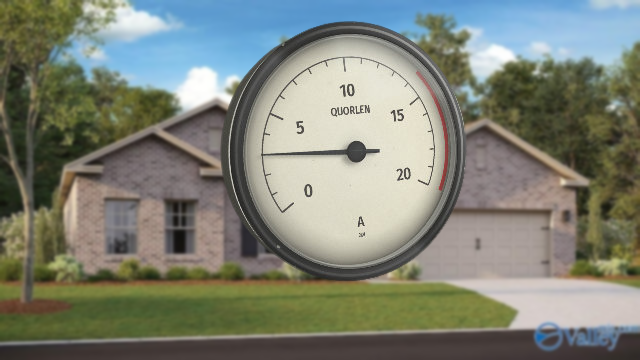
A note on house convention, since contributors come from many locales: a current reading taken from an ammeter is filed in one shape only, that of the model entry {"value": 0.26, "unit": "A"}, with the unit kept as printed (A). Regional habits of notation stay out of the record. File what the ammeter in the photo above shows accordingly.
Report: {"value": 3, "unit": "A"}
